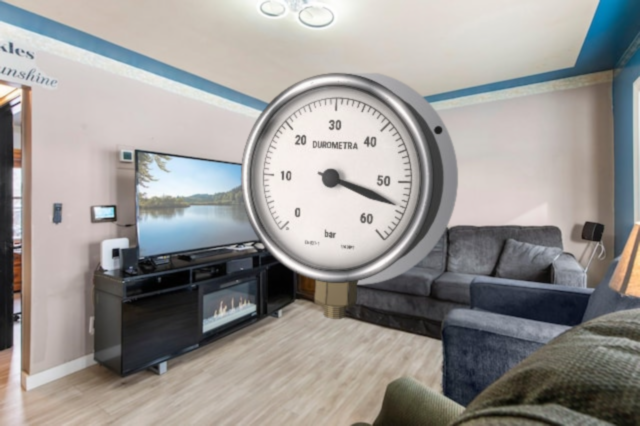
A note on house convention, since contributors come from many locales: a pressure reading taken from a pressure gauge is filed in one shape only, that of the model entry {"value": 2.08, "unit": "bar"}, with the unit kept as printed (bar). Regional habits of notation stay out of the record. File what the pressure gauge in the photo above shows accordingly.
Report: {"value": 54, "unit": "bar"}
